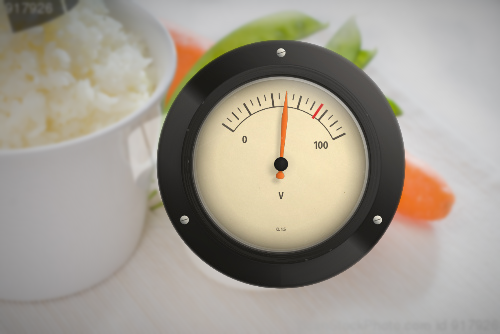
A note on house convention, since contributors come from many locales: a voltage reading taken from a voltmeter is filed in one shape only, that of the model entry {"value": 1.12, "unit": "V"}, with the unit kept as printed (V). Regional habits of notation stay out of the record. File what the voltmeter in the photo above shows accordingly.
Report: {"value": 50, "unit": "V"}
